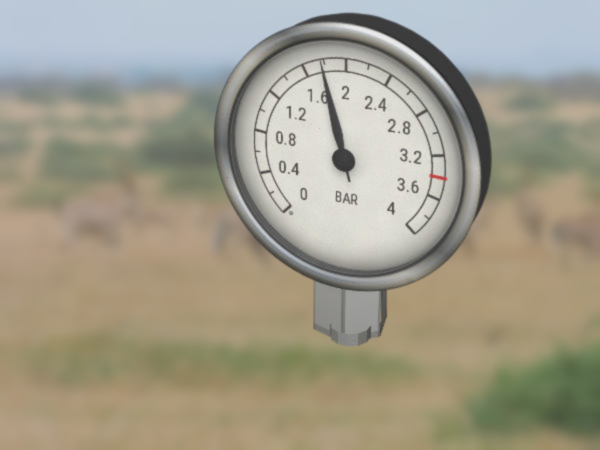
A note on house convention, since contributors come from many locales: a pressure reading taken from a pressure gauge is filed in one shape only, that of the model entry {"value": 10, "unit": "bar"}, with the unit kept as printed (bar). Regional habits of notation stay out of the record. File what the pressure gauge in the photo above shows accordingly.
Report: {"value": 1.8, "unit": "bar"}
